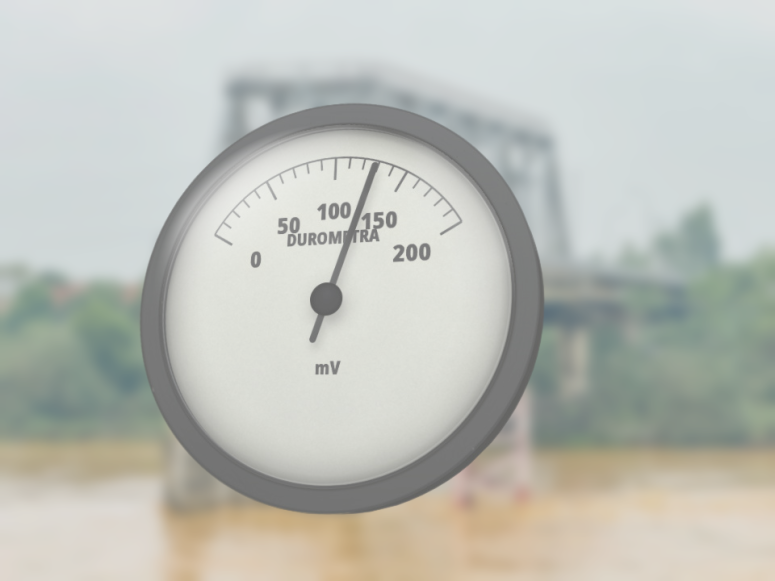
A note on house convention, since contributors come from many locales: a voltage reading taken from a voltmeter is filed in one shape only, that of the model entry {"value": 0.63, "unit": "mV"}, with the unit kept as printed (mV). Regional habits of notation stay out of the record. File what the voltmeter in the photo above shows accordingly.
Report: {"value": 130, "unit": "mV"}
